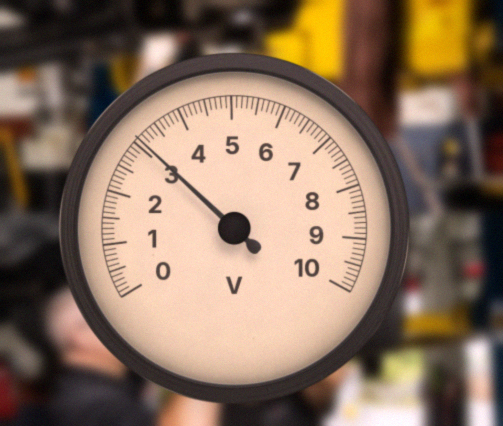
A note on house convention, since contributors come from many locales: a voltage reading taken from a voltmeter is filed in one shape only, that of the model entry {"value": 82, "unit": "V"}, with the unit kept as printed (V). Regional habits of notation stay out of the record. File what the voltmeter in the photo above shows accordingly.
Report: {"value": 3.1, "unit": "V"}
